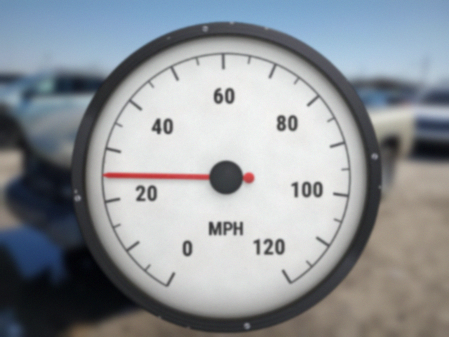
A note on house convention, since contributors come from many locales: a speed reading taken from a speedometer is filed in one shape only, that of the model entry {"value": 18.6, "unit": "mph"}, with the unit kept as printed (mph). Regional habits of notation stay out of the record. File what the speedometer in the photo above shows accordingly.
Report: {"value": 25, "unit": "mph"}
